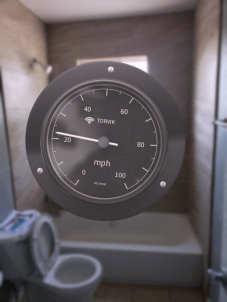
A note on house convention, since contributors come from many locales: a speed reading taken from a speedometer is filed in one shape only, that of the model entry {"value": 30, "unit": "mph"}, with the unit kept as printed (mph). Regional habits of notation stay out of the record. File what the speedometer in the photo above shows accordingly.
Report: {"value": 22.5, "unit": "mph"}
